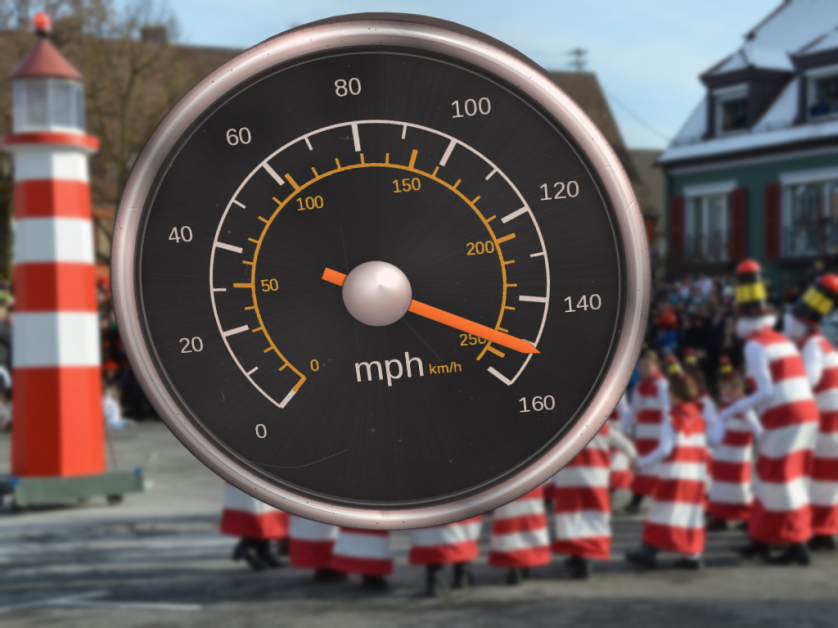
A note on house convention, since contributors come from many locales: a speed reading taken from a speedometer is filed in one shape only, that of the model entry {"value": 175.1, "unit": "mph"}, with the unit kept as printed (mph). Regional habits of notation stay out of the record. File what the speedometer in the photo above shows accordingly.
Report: {"value": 150, "unit": "mph"}
